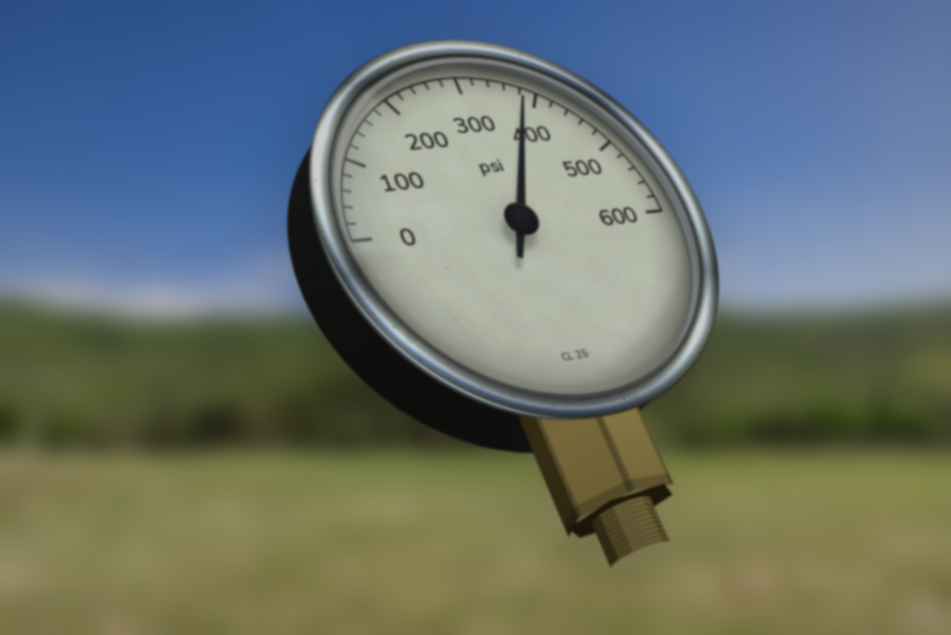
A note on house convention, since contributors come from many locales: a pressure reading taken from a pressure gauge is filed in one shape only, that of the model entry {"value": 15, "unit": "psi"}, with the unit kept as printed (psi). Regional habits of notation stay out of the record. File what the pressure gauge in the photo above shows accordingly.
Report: {"value": 380, "unit": "psi"}
